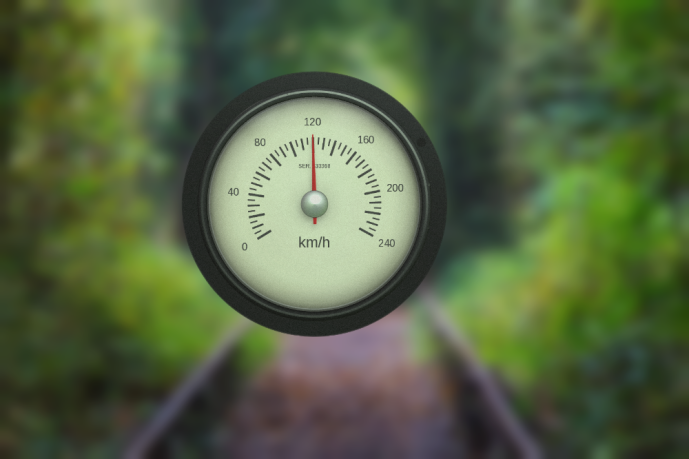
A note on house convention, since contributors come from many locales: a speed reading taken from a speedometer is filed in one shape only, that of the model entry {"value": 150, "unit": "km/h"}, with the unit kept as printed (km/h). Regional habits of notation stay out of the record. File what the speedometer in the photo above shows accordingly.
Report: {"value": 120, "unit": "km/h"}
